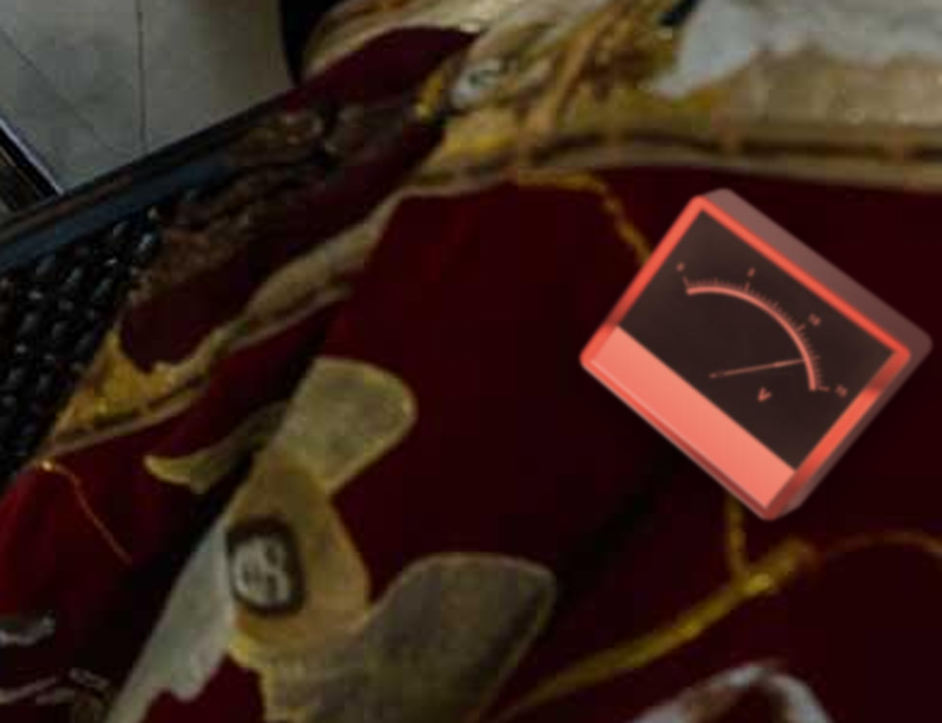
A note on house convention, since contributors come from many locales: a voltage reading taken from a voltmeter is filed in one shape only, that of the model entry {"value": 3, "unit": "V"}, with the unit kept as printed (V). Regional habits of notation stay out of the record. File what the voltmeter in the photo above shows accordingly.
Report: {"value": 12.5, "unit": "V"}
